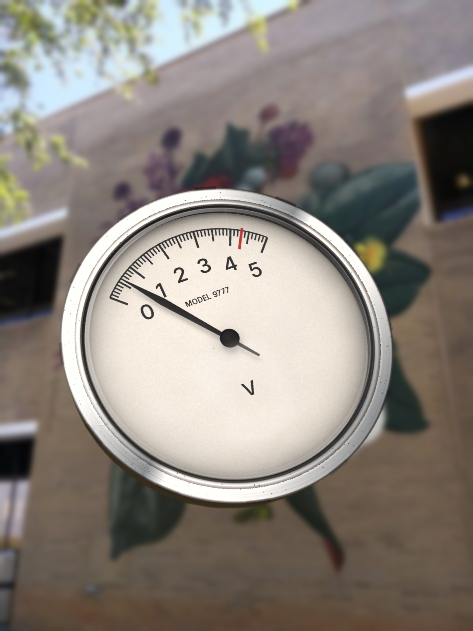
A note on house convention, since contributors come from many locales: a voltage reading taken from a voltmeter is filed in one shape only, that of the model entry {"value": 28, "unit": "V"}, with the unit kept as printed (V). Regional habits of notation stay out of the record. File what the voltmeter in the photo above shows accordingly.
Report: {"value": 0.5, "unit": "V"}
